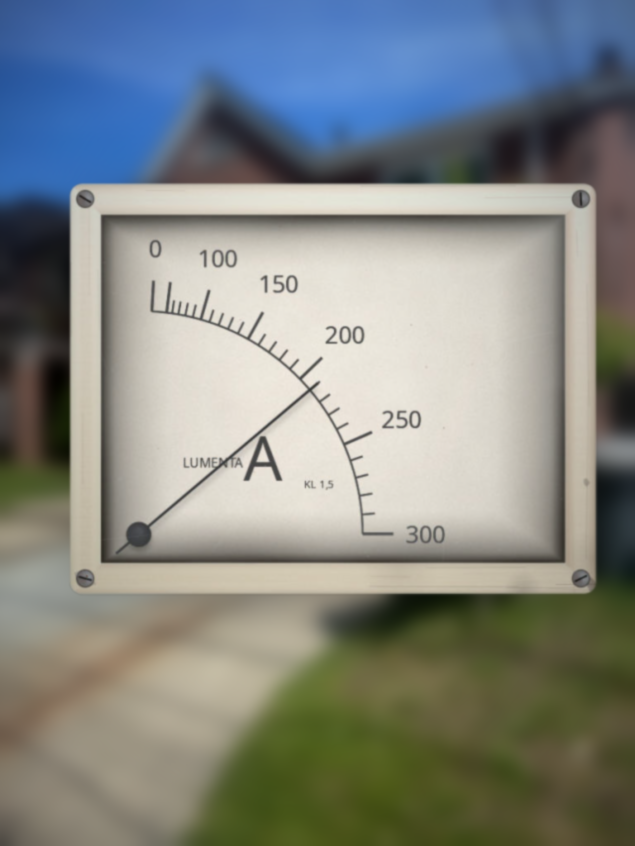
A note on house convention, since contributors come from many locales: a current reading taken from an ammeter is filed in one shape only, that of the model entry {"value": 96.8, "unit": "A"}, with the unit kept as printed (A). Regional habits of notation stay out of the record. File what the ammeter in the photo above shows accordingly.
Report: {"value": 210, "unit": "A"}
